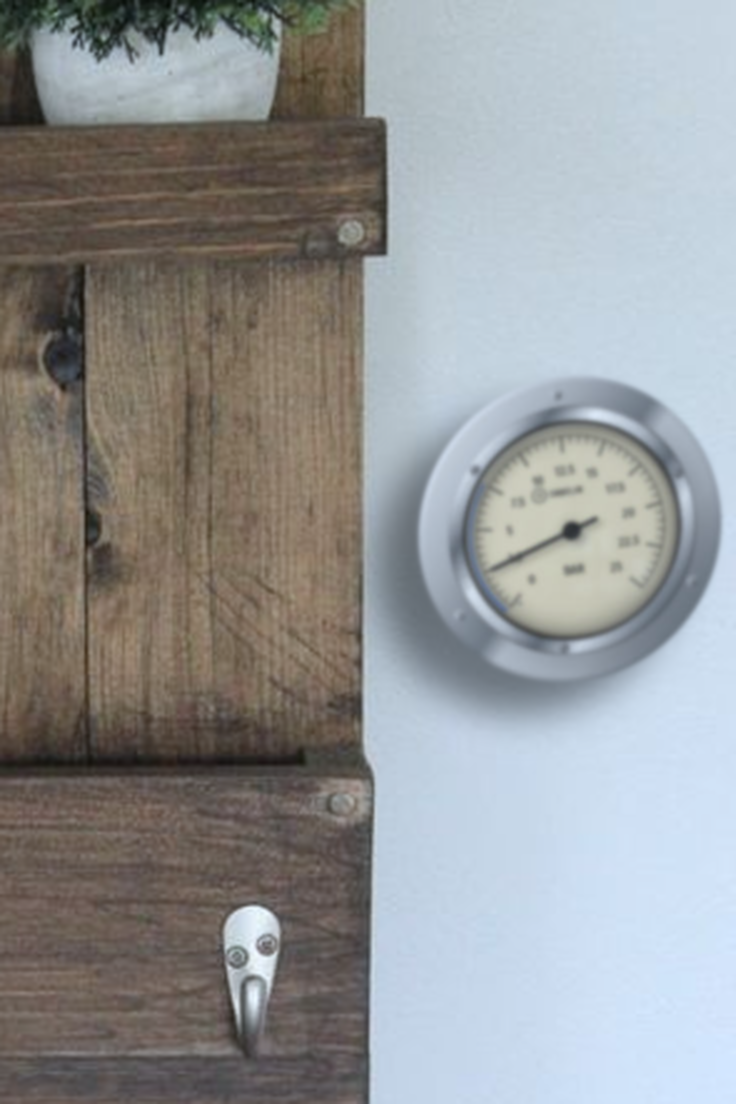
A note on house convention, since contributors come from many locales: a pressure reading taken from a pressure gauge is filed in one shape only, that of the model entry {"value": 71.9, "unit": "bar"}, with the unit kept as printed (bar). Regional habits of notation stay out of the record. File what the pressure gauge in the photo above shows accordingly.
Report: {"value": 2.5, "unit": "bar"}
